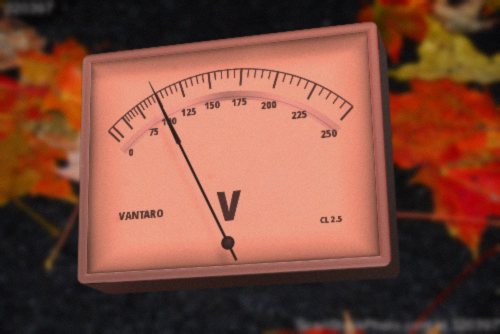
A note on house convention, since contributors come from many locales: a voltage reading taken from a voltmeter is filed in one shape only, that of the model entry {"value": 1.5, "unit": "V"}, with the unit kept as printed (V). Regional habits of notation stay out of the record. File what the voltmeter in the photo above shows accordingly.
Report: {"value": 100, "unit": "V"}
